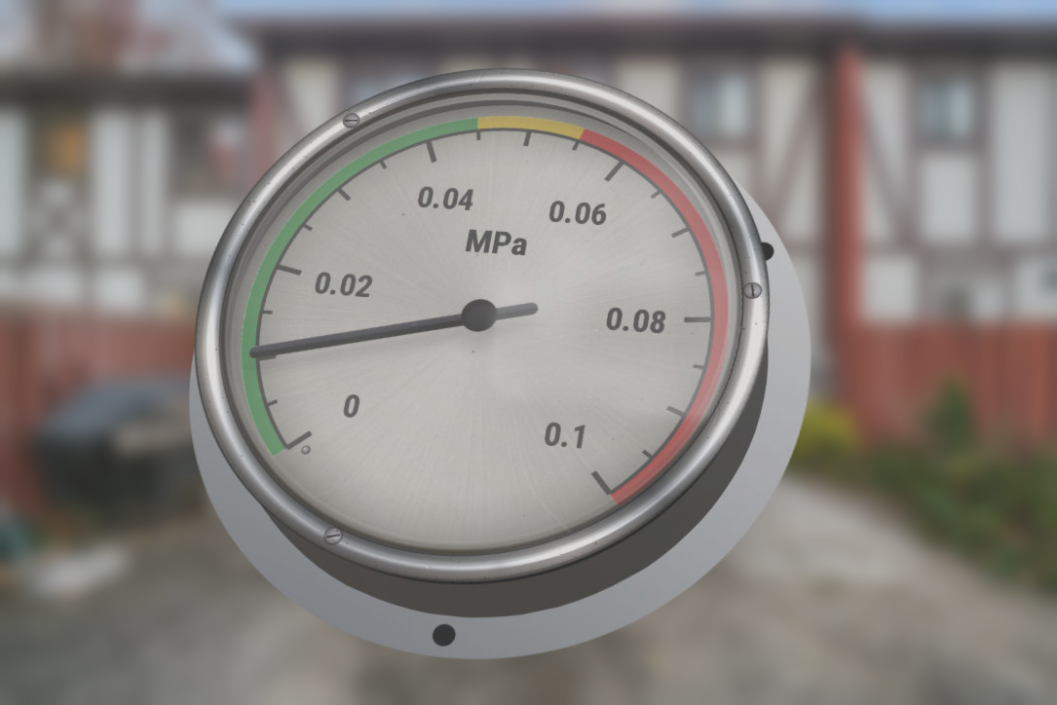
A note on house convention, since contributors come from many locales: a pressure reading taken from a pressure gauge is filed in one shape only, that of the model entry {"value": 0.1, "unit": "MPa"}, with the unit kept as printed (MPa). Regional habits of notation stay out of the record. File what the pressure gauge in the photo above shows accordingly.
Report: {"value": 0.01, "unit": "MPa"}
